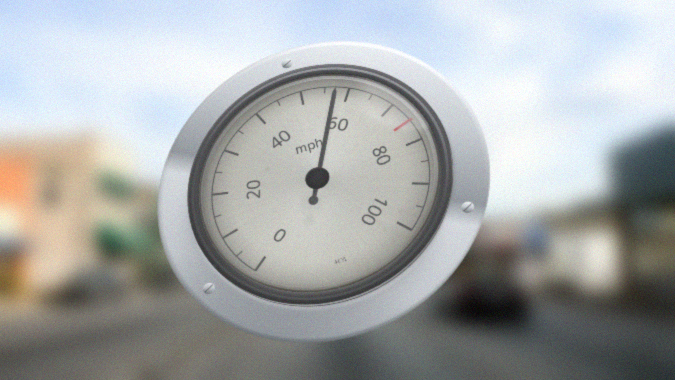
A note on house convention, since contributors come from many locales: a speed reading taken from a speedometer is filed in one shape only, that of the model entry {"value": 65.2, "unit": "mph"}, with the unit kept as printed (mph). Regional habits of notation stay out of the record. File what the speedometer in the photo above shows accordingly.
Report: {"value": 57.5, "unit": "mph"}
